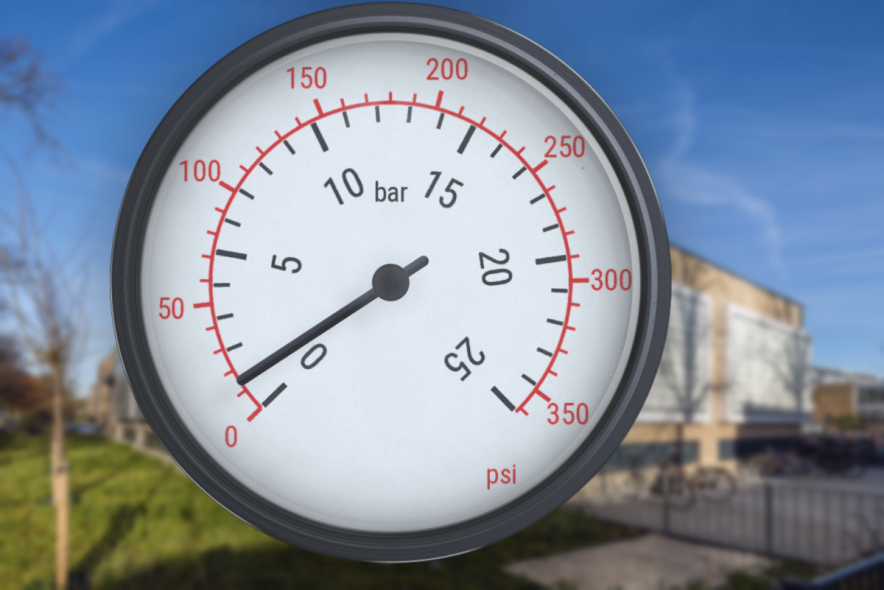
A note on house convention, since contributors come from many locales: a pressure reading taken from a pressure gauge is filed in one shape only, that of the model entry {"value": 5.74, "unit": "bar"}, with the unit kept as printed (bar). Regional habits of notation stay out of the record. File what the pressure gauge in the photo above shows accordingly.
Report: {"value": 1, "unit": "bar"}
